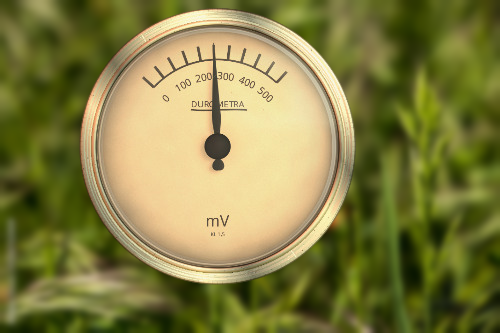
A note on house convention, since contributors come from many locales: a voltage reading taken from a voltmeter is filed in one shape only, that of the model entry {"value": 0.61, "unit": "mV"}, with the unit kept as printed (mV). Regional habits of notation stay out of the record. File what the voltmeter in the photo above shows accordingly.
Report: {"value": 250, "unit": "mV"}
